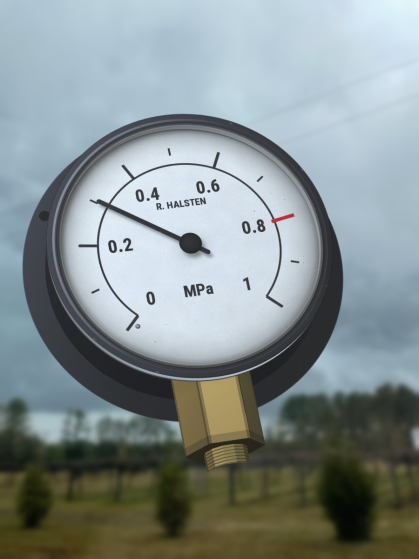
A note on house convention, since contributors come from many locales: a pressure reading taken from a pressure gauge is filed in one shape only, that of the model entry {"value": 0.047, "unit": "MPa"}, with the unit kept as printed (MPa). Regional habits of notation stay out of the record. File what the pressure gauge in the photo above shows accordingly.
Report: {"value": 0.3, "unit": "MPa"}
